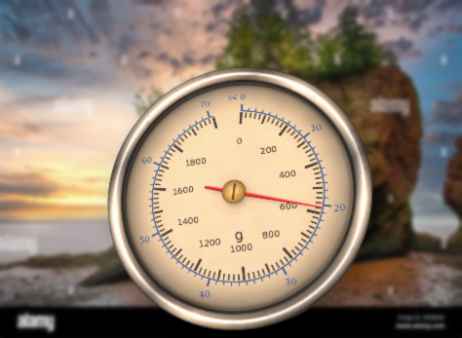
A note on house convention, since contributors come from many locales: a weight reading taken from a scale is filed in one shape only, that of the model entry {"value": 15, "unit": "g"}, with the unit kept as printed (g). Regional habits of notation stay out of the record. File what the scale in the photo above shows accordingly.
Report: {"value": 580, "unit": "g"}
